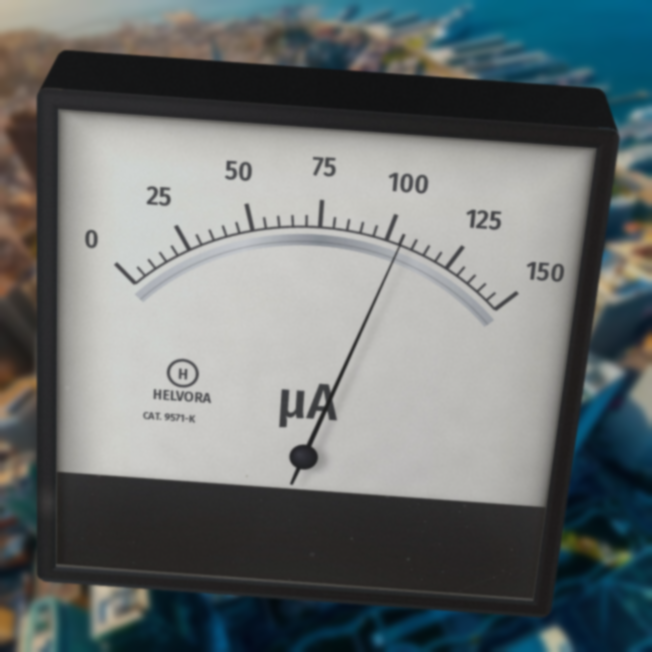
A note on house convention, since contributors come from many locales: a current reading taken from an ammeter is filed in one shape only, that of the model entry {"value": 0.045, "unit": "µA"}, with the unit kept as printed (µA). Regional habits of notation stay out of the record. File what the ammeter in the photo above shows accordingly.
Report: {"value": 105, "unit": "µA"}
